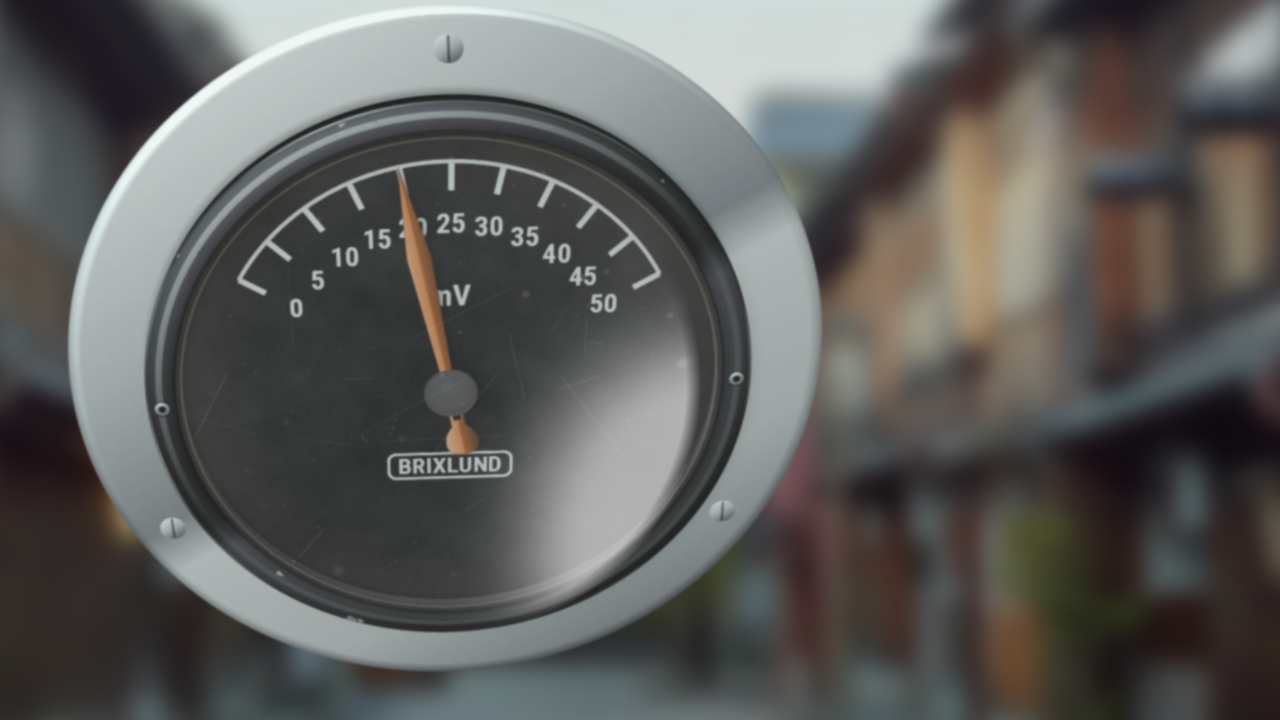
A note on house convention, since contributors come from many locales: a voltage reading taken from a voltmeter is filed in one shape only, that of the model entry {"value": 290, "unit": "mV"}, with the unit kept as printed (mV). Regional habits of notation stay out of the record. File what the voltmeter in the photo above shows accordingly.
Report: {"value": 20, "unit": "mV"}
